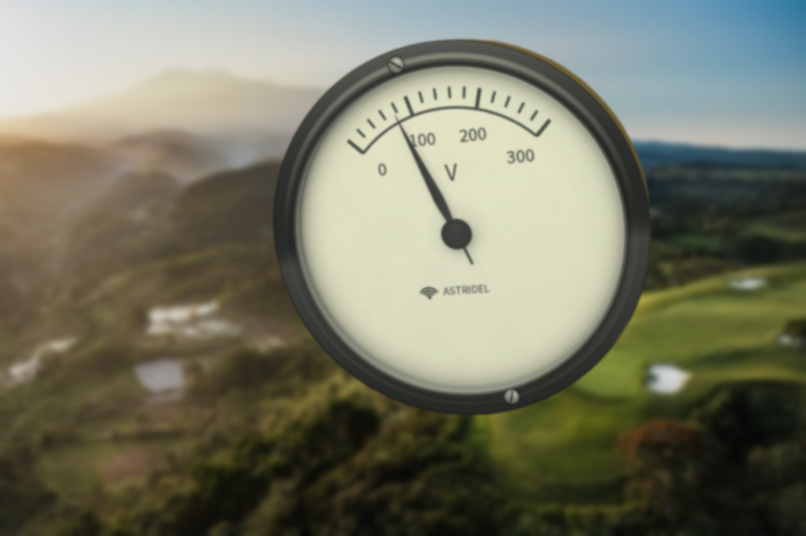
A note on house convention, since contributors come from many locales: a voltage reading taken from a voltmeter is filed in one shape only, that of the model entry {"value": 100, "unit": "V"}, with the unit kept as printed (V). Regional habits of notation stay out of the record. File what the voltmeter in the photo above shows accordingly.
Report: {"value": 80, "unit": "V"}
